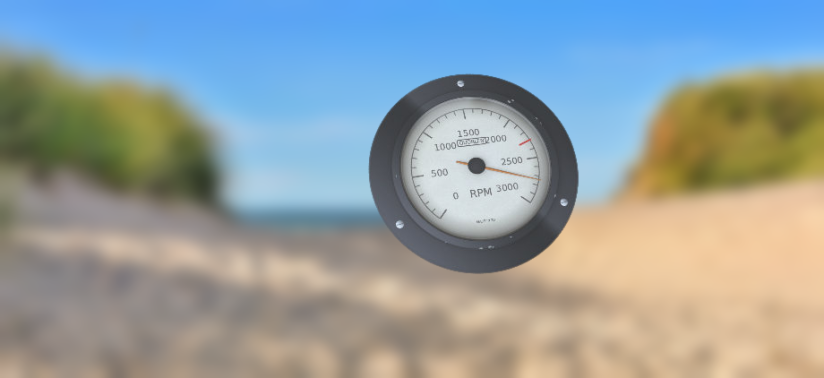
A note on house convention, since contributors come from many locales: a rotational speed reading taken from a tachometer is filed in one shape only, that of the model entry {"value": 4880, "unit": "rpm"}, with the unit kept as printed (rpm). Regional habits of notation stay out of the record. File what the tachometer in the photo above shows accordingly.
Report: {"value": 2750, "unit": "rpm"}
